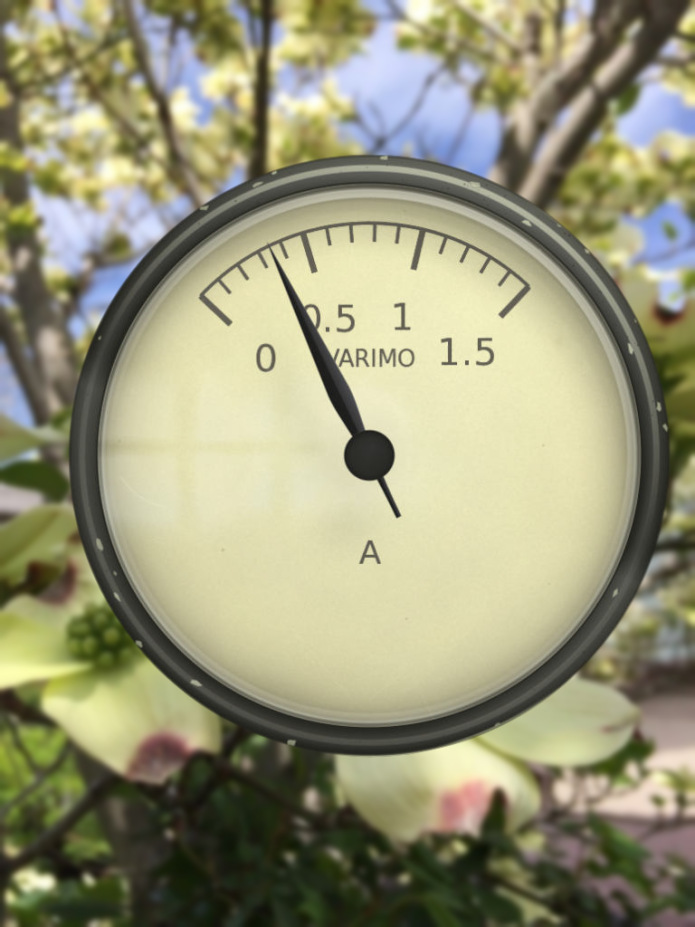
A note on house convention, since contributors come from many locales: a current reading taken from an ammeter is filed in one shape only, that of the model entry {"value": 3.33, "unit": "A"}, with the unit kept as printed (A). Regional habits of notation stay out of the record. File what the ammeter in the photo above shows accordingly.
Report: {"value": 0.35, "unit": "A"}
